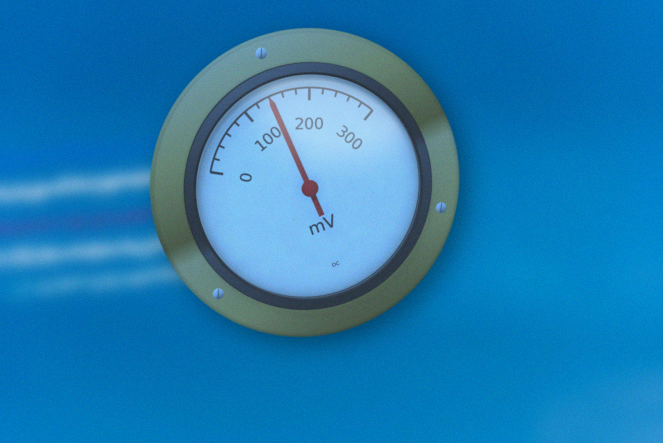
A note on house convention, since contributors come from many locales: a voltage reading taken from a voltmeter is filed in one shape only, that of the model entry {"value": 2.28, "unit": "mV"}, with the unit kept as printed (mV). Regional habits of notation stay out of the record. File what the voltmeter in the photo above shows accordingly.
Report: {"value": 140, "unit": "mV"}
